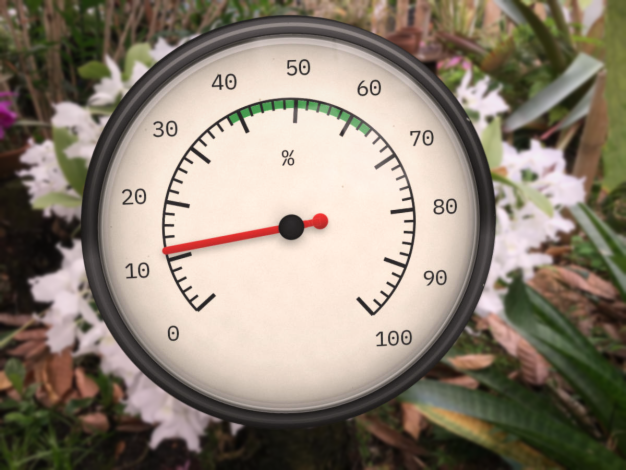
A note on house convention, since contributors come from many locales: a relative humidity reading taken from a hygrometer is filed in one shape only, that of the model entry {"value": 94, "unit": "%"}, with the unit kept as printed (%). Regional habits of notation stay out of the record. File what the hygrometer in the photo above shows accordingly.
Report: {"value": 12, "unit": "%"}
